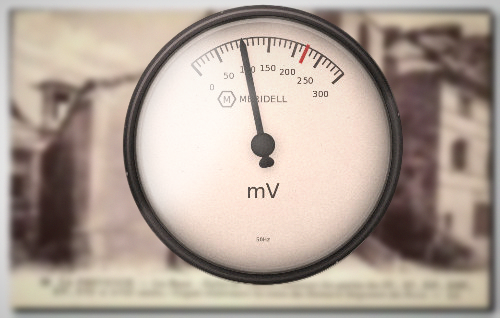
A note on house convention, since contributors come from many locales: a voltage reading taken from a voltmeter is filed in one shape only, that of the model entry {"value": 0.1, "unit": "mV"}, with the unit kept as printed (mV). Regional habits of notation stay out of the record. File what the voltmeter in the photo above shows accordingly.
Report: {"value": 100, "unit": "mV"}
